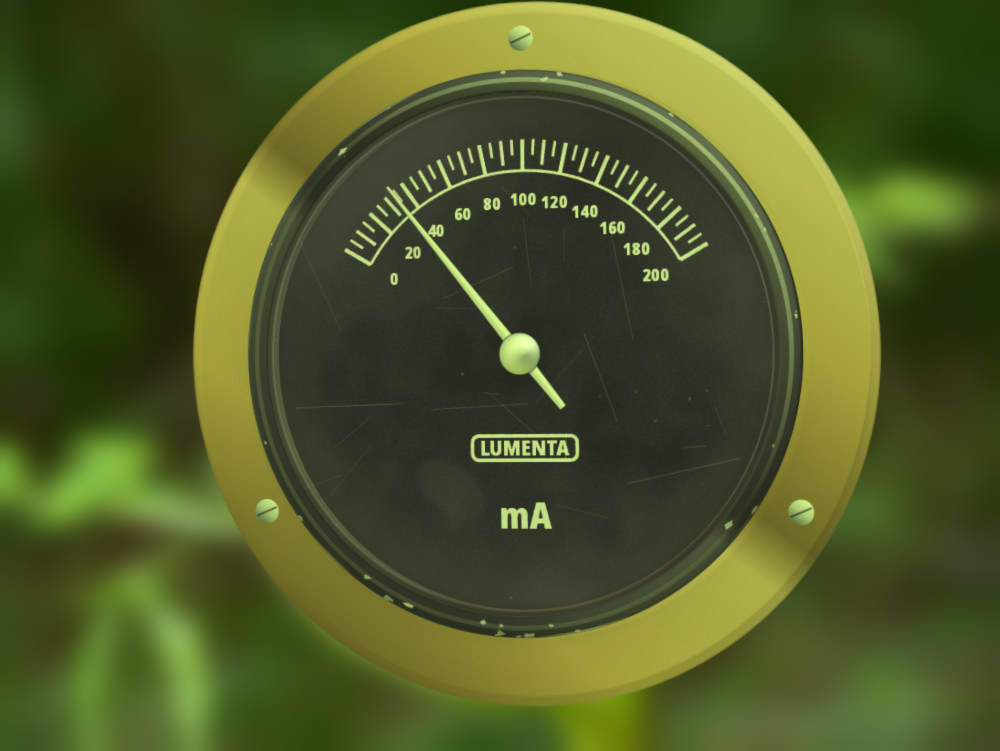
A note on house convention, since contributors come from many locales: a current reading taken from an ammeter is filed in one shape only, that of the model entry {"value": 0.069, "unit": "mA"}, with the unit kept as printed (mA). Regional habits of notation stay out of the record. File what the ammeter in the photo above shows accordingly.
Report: {"value": 35, "unit": "mA"}
